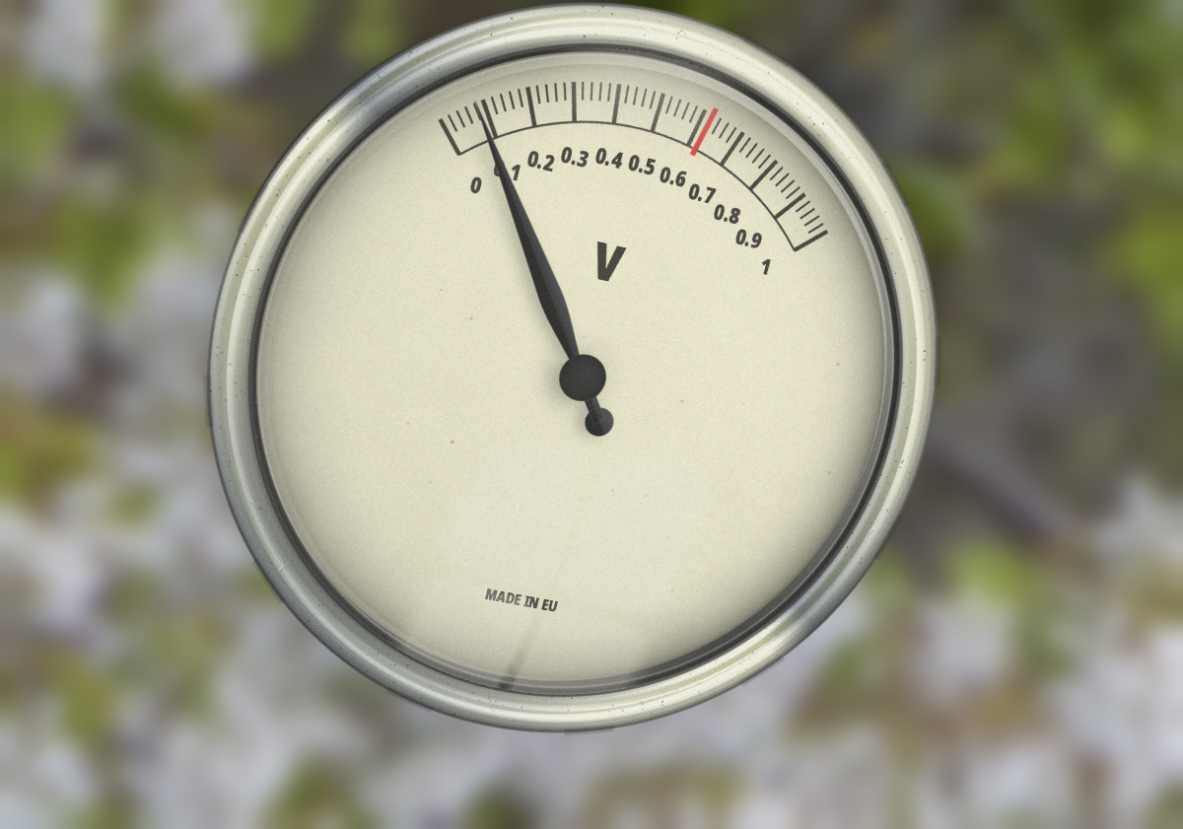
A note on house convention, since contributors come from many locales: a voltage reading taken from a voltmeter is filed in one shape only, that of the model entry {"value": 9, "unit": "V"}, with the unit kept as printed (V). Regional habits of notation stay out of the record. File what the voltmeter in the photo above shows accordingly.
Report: {"value": 0.08, "unit": "V"}
